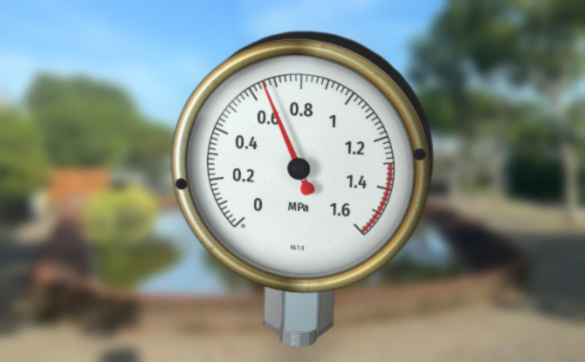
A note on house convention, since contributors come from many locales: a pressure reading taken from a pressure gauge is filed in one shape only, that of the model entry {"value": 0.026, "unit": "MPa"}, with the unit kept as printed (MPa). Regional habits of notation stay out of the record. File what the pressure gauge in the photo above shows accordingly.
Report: {"value": 0.66, "unit": "MPa"}
